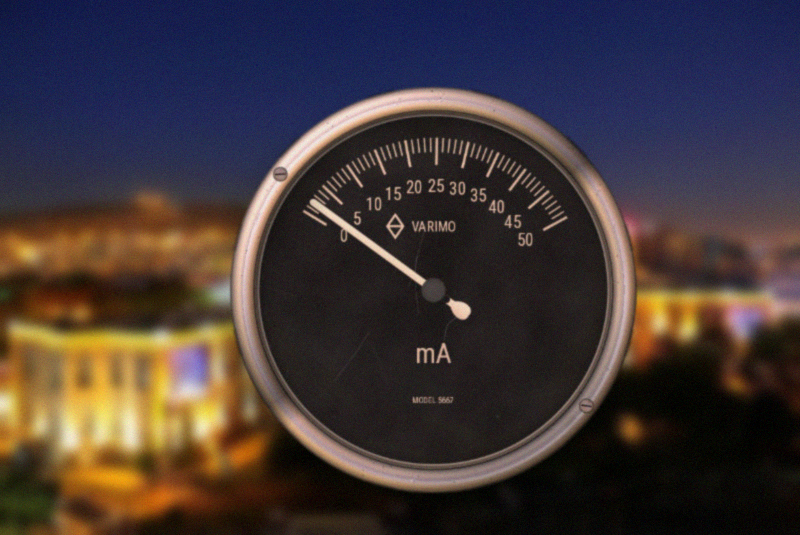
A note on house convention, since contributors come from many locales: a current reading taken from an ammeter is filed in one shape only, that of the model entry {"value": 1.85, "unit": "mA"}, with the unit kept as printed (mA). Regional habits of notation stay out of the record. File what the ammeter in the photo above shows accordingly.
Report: {"value": 2, "unit": "mA"}
